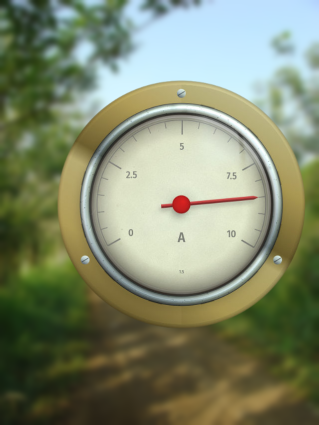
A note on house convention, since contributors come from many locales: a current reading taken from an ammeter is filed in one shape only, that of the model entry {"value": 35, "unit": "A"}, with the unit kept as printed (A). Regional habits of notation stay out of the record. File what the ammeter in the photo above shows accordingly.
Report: {"value": 8.5, "unit": "A"}
